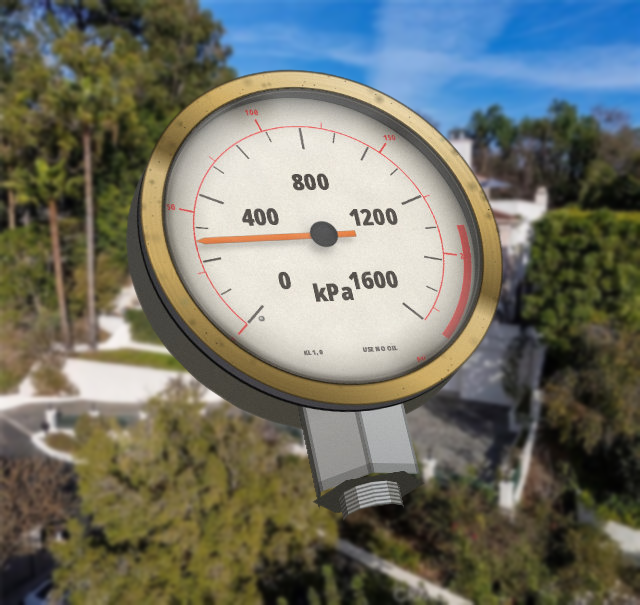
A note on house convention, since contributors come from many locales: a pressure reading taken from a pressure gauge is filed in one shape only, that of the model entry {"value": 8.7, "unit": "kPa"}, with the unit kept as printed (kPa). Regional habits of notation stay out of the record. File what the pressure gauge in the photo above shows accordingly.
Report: {"value": 250, "unit": "kPa"}
